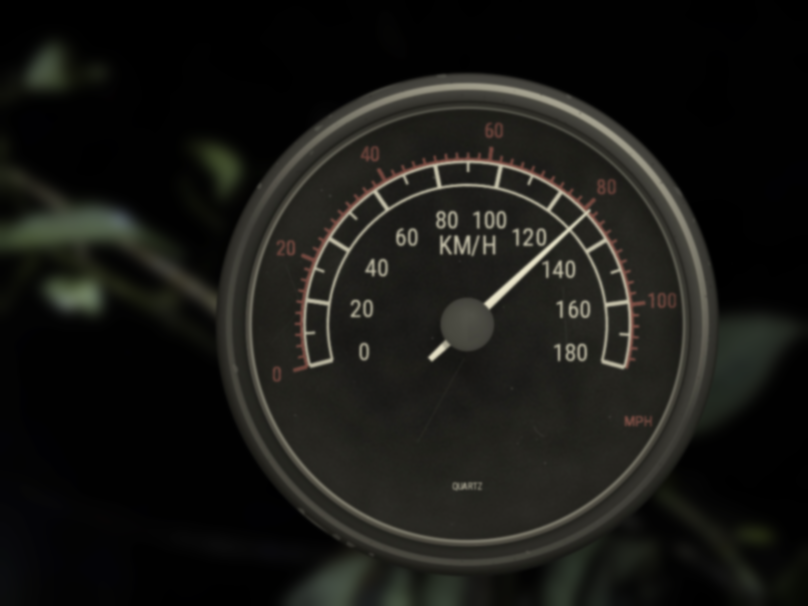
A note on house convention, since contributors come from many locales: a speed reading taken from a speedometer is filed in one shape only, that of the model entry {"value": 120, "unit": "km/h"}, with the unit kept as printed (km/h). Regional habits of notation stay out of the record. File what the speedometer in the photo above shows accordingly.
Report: {"value": 130, "unit": "km/h"}
